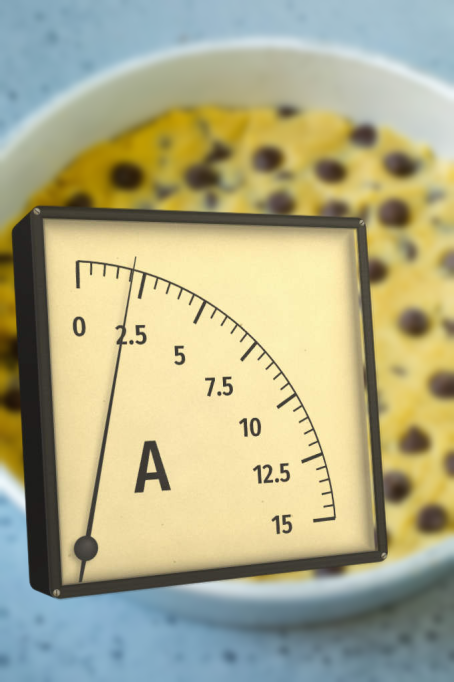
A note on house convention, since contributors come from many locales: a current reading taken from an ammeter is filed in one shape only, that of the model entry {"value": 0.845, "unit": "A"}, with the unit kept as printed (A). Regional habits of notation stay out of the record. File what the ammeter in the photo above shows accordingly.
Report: {"value": 2, "unit": "A"}
